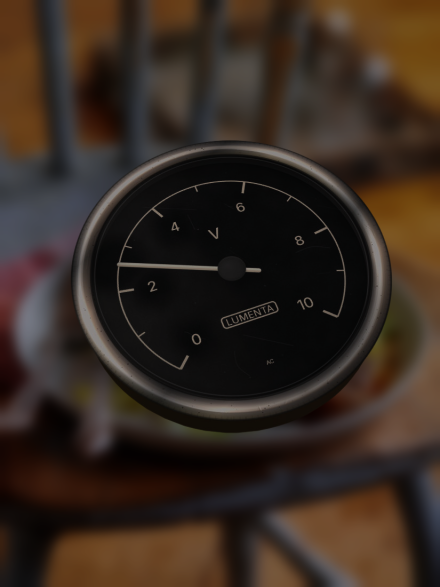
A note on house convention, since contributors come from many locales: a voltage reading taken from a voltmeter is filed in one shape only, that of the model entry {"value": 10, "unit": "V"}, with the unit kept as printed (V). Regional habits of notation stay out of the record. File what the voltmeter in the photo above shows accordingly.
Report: {"value": 2.5, "unit": "V"}
